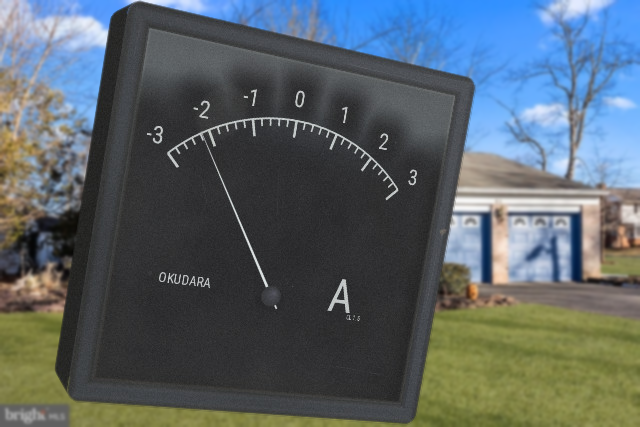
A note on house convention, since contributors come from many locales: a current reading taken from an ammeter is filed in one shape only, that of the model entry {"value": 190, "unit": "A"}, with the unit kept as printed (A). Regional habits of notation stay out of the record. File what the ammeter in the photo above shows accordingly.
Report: {"value": -2.2, "unit": "A"}
